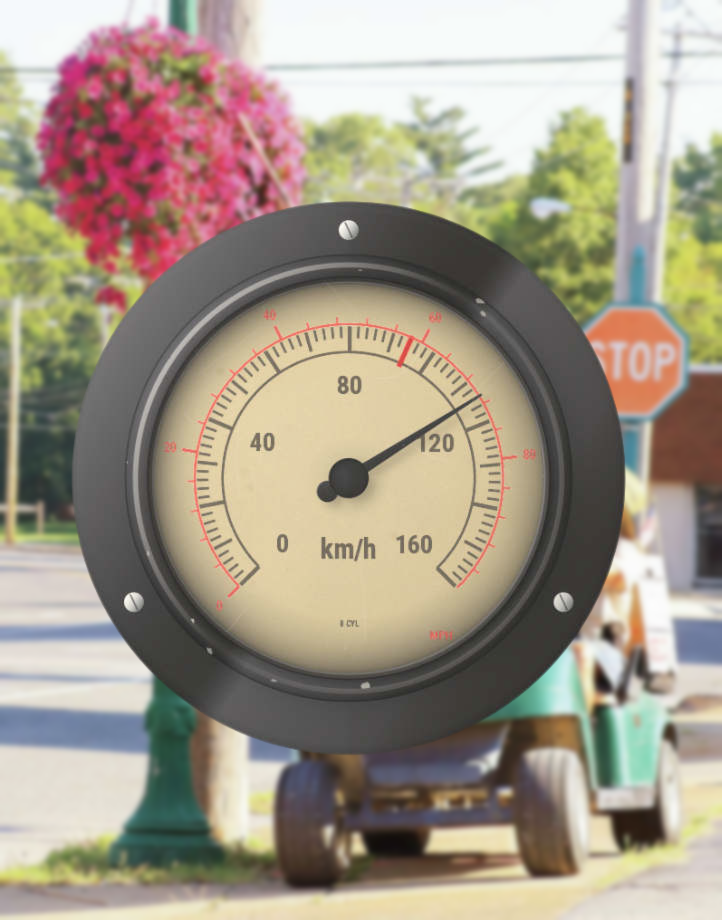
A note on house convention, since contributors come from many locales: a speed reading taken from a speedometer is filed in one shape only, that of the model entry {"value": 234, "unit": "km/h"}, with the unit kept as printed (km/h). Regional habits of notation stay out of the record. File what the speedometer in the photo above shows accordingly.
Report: {"value": 114, "unit": "km/h"}
